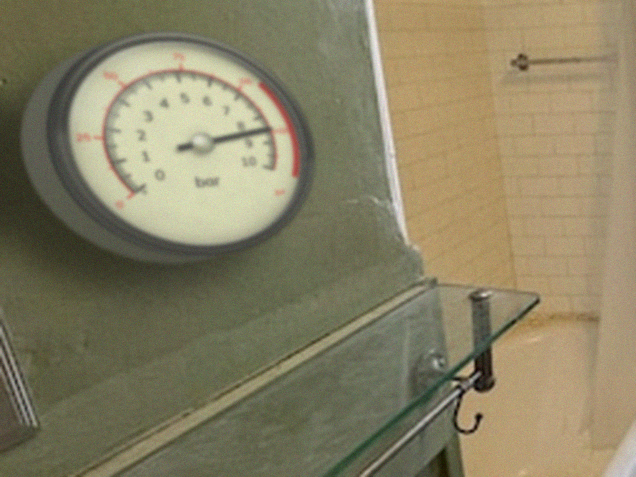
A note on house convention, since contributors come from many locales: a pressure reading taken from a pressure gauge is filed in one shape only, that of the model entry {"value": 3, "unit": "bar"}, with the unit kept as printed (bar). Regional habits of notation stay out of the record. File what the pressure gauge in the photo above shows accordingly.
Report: {"value": 8.5, "unit": "bar"}
